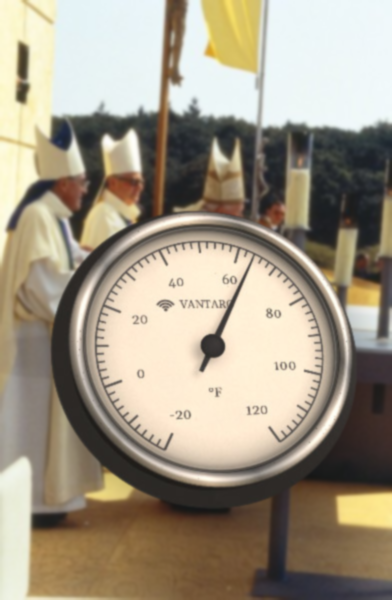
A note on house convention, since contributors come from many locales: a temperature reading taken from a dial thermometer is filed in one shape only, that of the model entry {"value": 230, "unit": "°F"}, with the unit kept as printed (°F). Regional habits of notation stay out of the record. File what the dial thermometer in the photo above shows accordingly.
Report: {"value": 64, "unit": "°F"}
